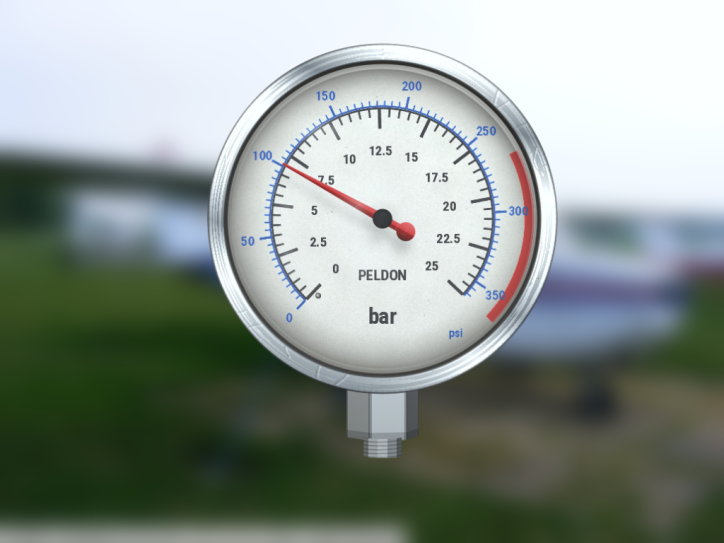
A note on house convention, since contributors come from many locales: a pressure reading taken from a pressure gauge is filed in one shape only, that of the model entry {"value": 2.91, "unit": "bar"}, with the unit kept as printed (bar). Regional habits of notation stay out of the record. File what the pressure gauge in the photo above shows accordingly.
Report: {"value": 7, "unit": "bar"}
